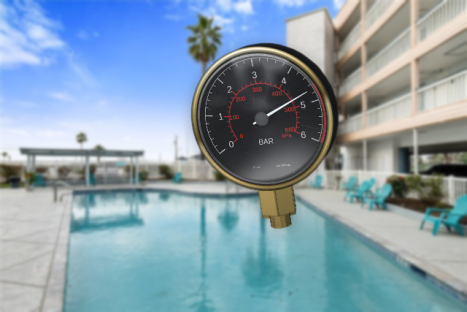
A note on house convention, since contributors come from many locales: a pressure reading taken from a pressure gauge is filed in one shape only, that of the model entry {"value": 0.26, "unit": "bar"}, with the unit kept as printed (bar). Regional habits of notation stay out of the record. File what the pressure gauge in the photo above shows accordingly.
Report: {"value": 4.7, "unit": "bar"}
